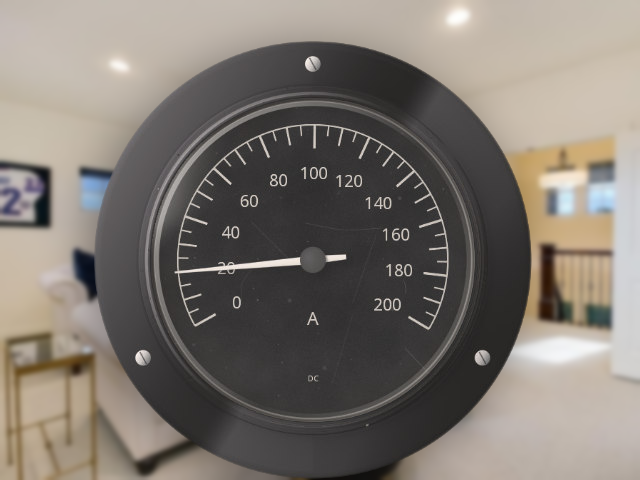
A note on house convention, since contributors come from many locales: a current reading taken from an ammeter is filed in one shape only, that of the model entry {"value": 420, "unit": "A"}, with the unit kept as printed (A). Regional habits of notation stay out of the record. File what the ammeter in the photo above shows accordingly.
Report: {"value": 20, "unit": "A"}
